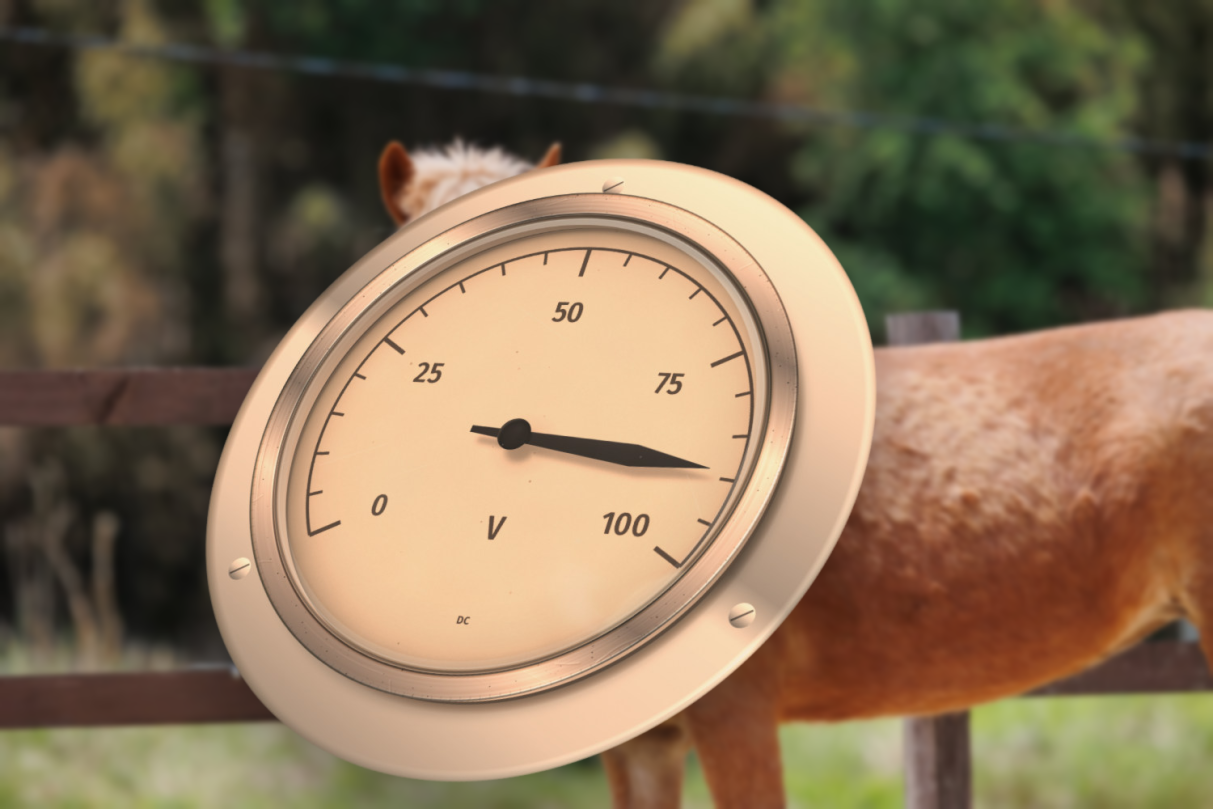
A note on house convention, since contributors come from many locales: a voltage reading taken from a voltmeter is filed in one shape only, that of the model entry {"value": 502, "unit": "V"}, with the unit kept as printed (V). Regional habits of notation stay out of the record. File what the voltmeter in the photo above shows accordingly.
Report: {"value": 90, "unit": "V"}
